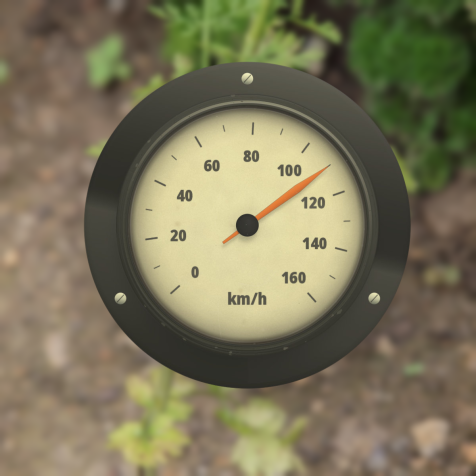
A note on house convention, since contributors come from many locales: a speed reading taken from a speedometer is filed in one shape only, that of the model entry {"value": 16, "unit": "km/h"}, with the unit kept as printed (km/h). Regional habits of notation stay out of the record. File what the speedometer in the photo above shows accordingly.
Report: {"value": 110, "unit": "km/h"}
